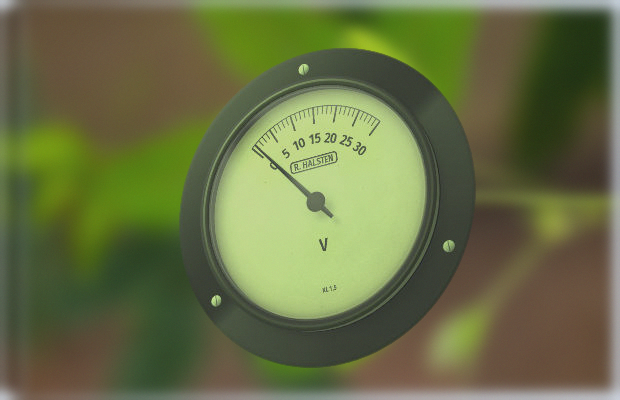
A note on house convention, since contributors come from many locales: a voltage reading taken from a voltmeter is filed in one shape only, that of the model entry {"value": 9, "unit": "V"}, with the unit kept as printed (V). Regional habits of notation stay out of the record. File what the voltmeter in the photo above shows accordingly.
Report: {"value": 1, "unit": "V"}
